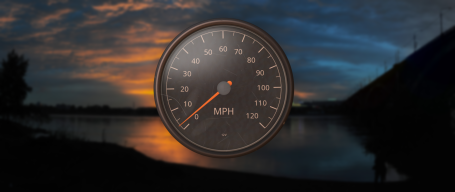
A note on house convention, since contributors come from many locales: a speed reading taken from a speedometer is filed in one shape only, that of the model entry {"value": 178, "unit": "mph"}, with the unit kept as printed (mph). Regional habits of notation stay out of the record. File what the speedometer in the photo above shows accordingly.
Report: {"value": 2.5, "unit": "mph"}
